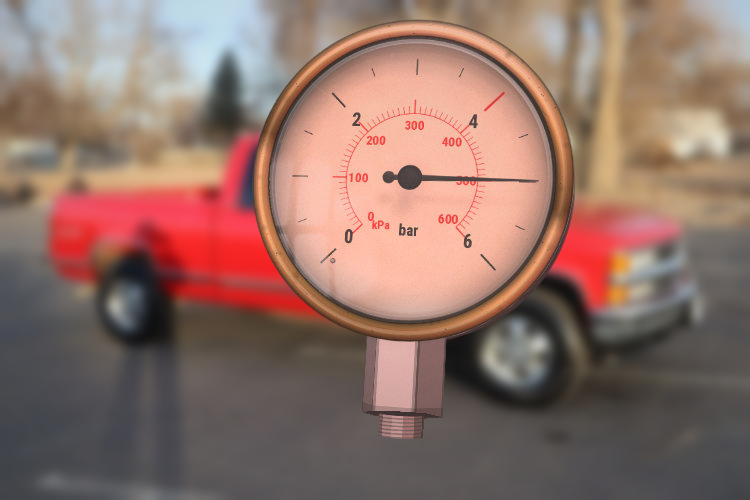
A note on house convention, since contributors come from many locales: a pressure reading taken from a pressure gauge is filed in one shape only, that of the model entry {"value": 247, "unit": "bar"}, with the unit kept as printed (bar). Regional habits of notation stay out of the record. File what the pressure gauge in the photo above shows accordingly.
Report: {"value": 5, "unit": "bar"}
